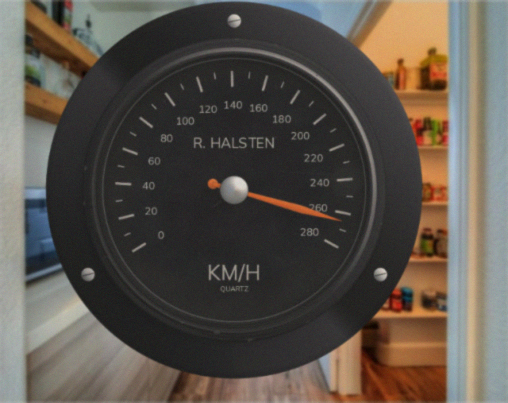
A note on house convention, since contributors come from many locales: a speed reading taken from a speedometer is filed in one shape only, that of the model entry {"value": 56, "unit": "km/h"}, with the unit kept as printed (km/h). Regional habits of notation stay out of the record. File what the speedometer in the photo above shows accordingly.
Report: {"value": 265, "unit": "km/h"}
